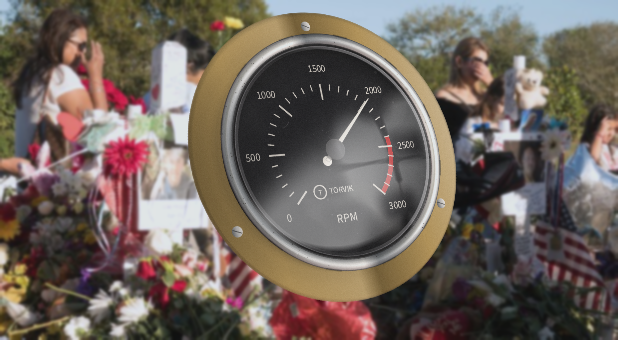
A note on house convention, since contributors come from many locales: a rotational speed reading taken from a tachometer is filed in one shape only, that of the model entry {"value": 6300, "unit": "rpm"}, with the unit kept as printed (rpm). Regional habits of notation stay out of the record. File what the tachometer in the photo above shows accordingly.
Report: {"value": 2000, "unit": "rpm"}
